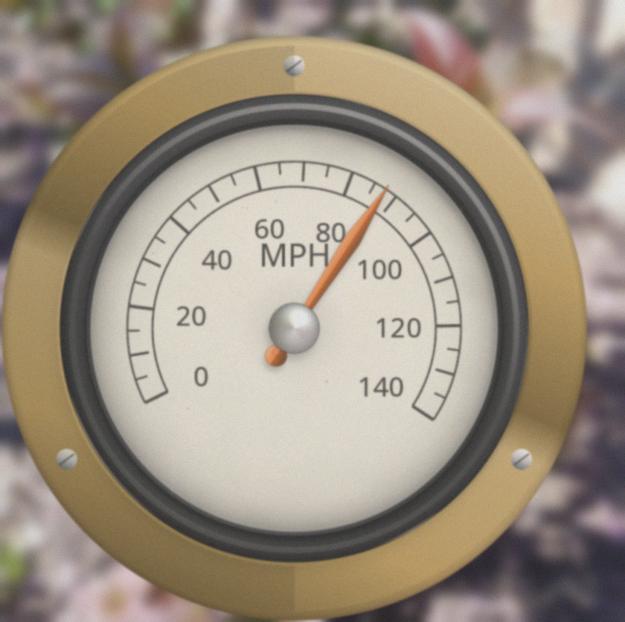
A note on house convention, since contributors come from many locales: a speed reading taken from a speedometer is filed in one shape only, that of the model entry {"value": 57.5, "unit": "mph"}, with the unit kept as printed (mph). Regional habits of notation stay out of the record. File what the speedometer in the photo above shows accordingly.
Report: {"value": 87.5, "unit": "mph"}
